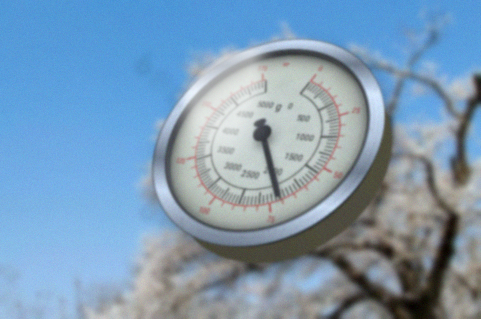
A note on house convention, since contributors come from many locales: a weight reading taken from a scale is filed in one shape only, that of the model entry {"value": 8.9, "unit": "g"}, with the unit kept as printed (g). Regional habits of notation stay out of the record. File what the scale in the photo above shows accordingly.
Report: {"value": 2000, "unit": "g"}
